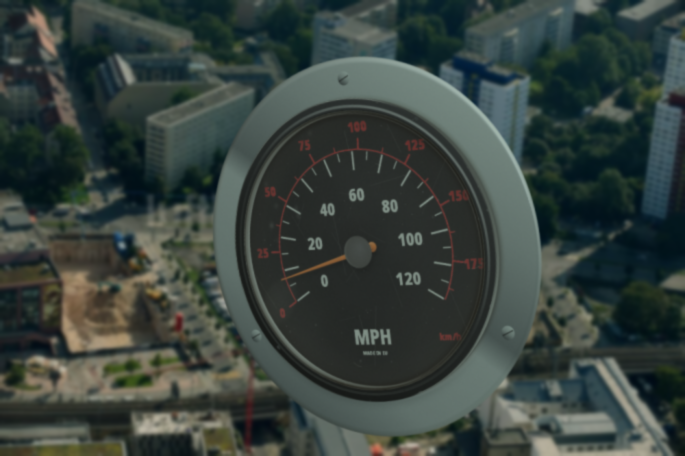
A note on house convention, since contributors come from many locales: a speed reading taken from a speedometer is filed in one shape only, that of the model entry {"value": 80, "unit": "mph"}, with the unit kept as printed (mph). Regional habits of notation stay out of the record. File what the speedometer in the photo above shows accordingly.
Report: {"value": 7.5, "unit": "mph"}
